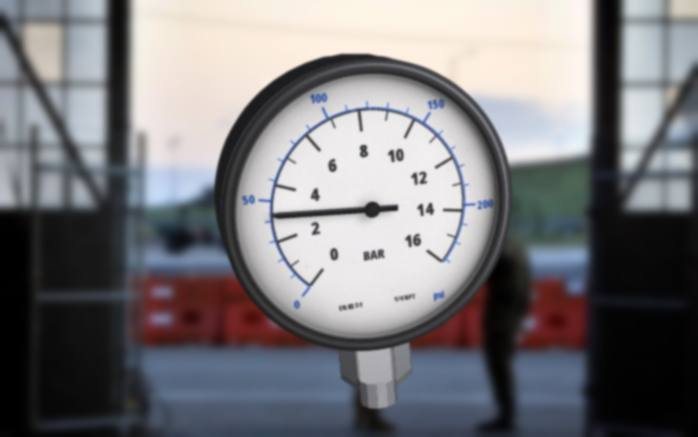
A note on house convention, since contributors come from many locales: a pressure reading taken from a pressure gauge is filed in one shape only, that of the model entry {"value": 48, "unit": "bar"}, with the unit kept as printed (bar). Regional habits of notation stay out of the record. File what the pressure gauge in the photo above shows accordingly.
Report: {"value": 3, "unit": "bar"}
